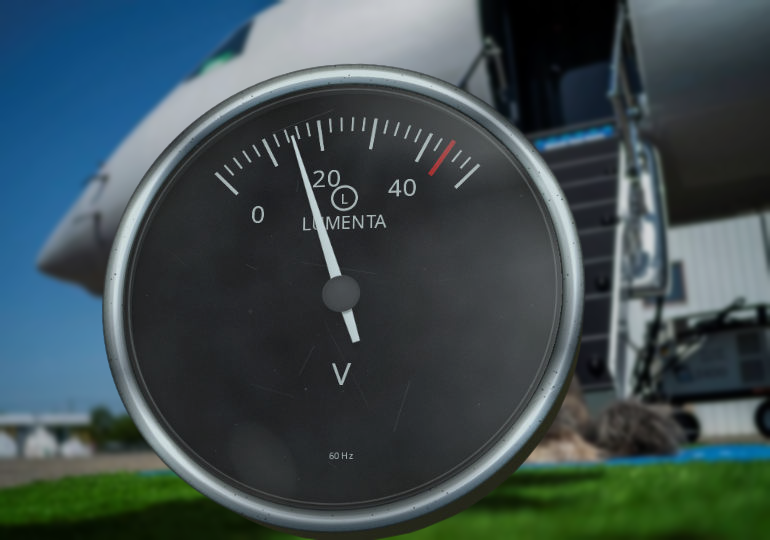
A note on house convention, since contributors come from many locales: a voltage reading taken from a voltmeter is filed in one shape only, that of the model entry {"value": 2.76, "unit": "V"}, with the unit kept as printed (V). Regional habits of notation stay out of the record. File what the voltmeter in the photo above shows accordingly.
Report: {"value": 15, "unit": "V"}
